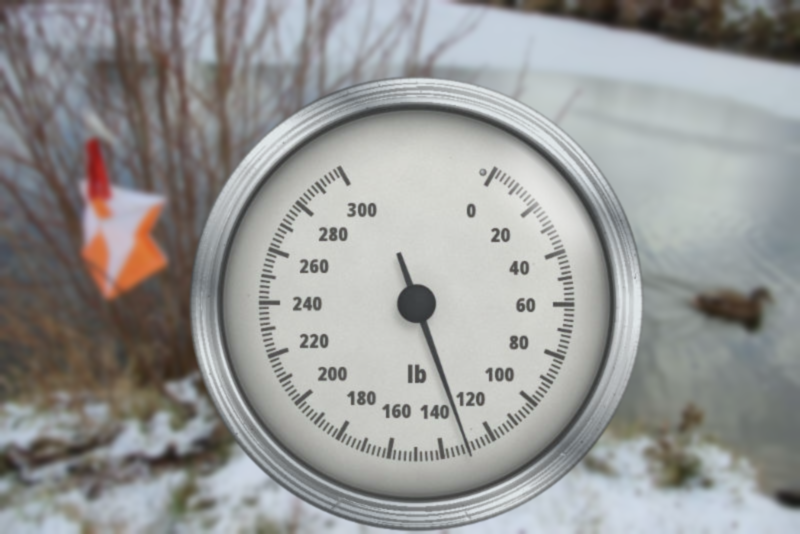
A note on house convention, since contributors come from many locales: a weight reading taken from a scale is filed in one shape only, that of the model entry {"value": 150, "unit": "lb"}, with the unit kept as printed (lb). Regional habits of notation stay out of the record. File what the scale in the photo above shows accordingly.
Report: {"value": 130, "unit": "lb"}
